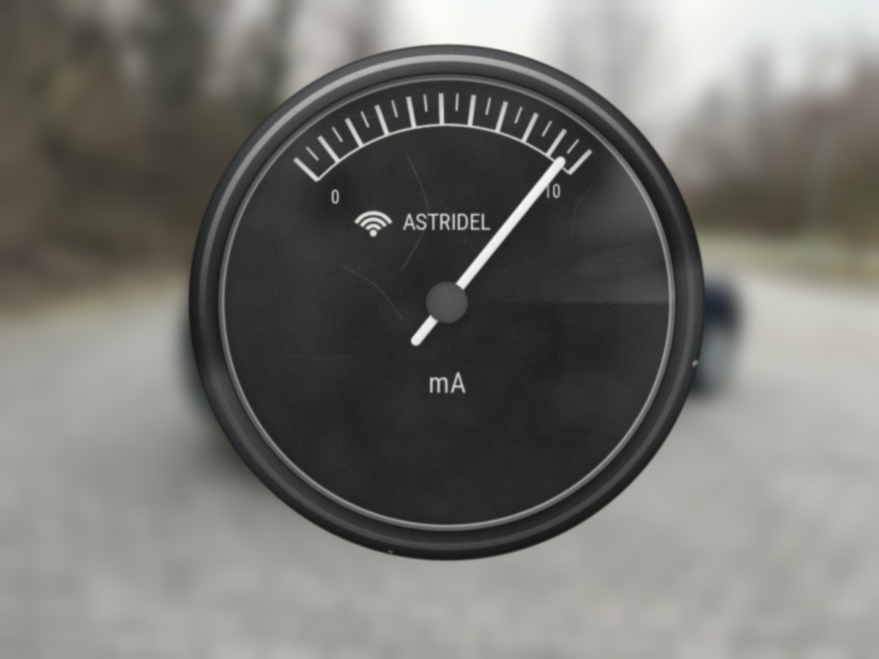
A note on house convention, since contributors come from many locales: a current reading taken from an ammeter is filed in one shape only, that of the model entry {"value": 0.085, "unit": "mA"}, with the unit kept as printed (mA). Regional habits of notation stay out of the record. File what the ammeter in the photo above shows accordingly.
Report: {"value": 9.5, "unit": "mA"}
